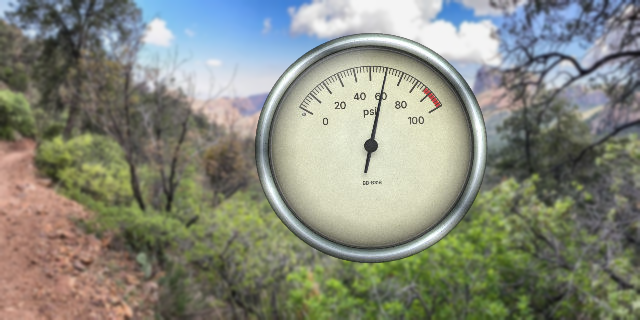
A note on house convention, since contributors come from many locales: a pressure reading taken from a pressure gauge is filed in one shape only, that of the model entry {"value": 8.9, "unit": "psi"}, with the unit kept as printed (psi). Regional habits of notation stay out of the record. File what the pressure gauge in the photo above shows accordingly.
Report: {"value": 60, "unit": "psi"}
